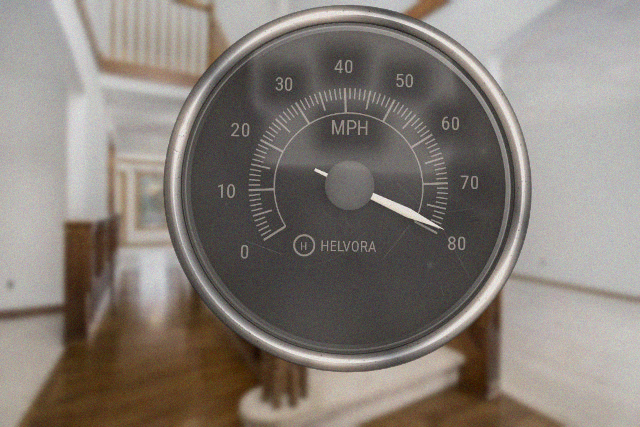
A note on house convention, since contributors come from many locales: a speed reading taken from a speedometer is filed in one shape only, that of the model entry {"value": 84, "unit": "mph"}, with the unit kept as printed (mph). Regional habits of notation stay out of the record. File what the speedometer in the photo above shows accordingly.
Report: {"value": 79, "unit": "mph"}
